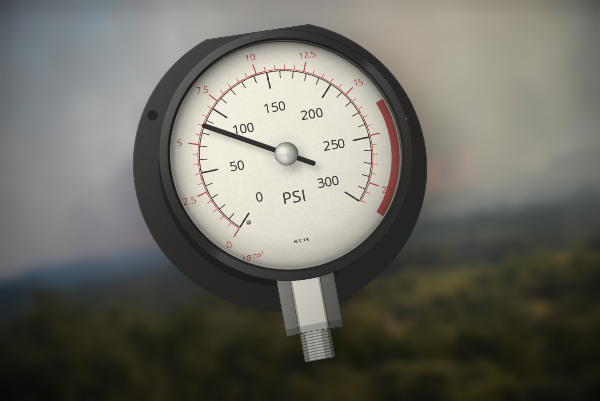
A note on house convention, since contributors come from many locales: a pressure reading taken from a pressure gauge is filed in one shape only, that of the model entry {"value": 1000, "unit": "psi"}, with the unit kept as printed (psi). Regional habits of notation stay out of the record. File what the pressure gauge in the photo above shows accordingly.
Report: {"value": 85, "unit": "psi"}
